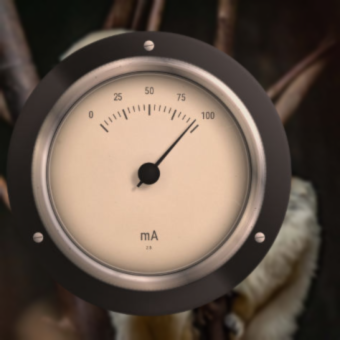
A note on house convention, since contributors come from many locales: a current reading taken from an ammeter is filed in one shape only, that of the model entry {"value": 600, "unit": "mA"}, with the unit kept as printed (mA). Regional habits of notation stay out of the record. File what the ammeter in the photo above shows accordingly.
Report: {"value": 95, "unit": "mA"}
